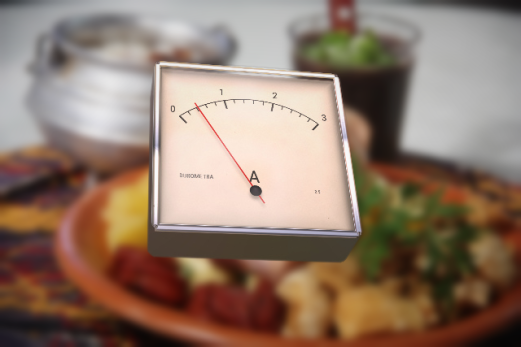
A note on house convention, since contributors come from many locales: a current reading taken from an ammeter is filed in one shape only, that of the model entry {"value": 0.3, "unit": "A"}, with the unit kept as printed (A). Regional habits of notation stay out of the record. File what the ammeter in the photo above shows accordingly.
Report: {"value": 0.4, "unit": "A"}
